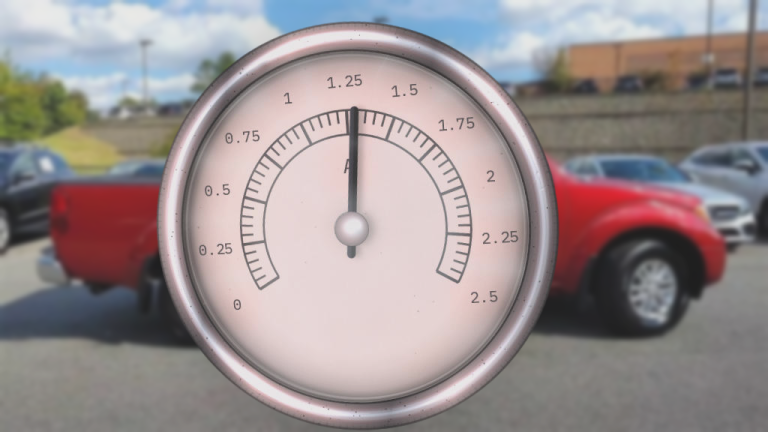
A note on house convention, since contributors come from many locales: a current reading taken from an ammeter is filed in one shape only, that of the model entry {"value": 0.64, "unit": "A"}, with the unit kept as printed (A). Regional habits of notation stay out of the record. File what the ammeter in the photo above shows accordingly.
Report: {"value": 1.3, "unit": "A"}
